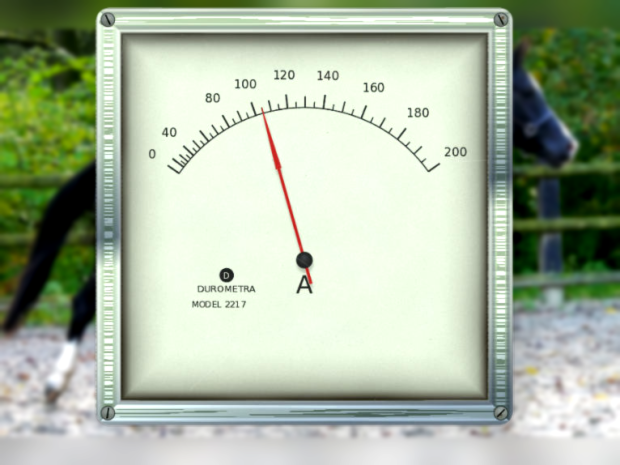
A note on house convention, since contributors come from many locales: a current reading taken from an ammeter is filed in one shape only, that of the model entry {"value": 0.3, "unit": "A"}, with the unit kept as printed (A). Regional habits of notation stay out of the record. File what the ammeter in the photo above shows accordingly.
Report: {"value": 105, "unit": "A"}
